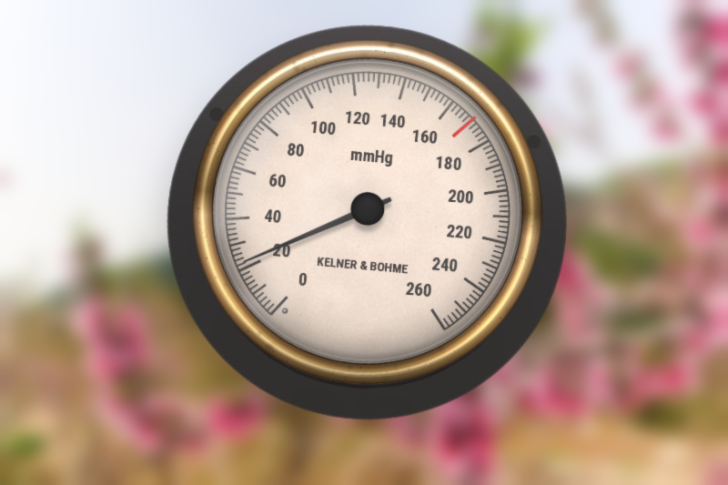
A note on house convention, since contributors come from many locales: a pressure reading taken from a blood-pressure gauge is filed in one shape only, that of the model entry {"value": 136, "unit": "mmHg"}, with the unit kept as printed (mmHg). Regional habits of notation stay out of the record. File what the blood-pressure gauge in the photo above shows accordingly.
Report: {"value": 22, "unit": "mmHg"}
